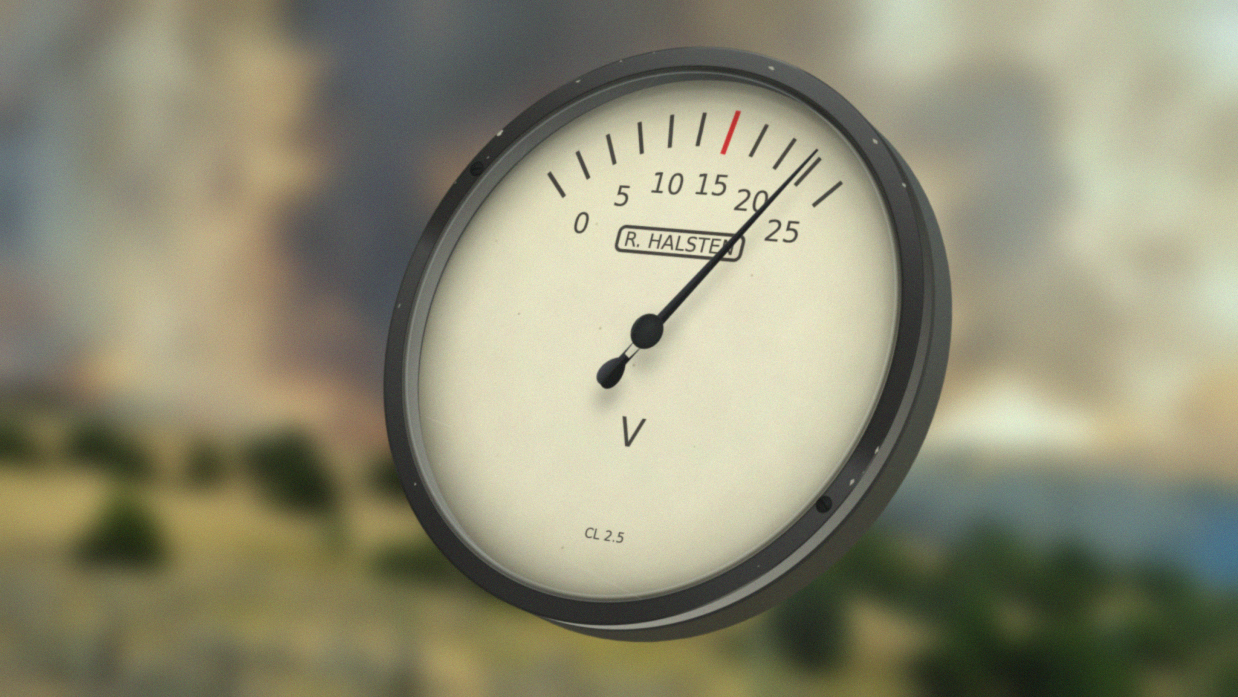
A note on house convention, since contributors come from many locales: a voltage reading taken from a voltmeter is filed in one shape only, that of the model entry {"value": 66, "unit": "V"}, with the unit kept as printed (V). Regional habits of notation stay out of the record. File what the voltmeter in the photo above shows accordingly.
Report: {"value": 22.5, "unit": "V"}
